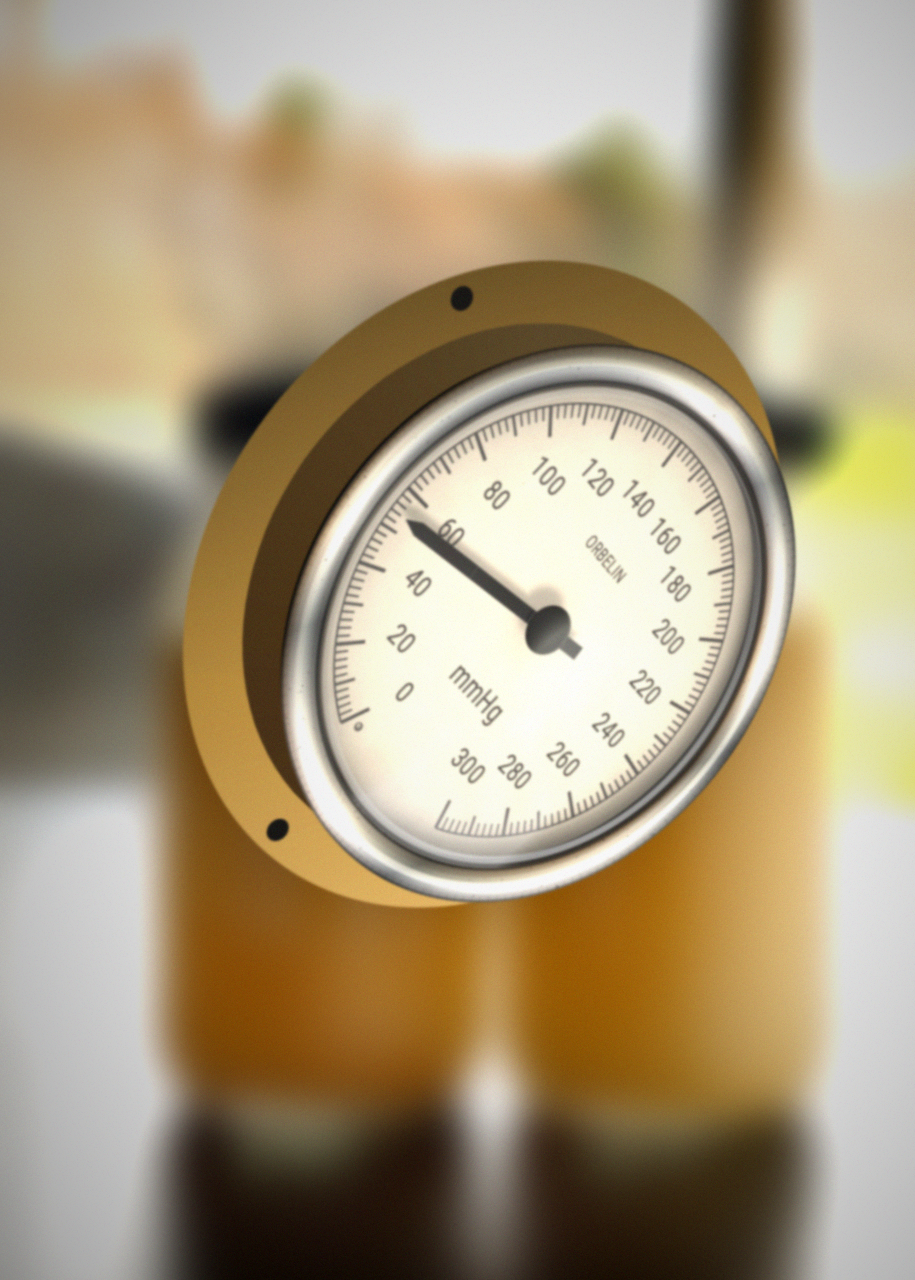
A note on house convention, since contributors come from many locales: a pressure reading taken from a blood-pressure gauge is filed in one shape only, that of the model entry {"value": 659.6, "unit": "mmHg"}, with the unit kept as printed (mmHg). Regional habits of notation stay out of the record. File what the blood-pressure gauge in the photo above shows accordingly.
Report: {"value": 54, "unit": "mmHg"}
